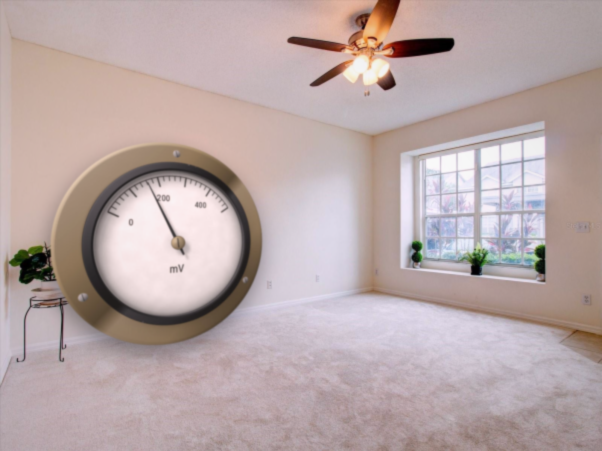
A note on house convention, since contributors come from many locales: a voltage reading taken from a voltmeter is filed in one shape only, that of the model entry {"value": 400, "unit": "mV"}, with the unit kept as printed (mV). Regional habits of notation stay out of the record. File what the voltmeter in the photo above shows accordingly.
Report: {"value": 160, "unit": "mV"}
